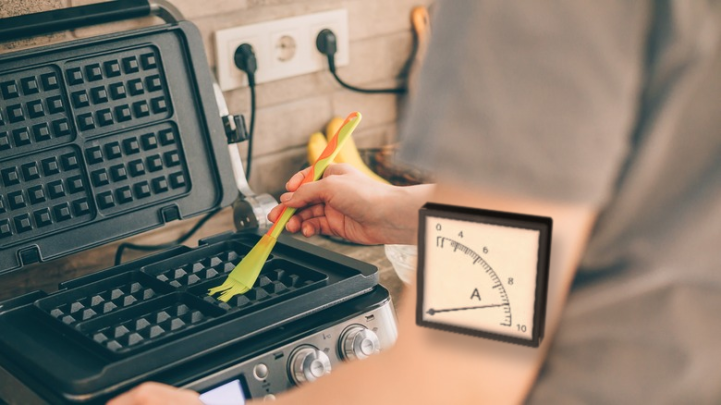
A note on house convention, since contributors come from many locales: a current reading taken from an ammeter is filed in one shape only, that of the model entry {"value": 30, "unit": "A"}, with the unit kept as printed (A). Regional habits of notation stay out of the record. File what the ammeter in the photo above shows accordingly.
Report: {"value": 9, "unit": "A"}
